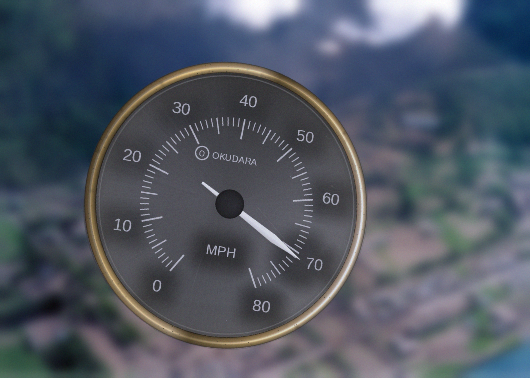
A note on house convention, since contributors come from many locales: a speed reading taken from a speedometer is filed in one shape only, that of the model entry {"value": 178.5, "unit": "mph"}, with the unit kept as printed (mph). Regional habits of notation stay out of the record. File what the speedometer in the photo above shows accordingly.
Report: {"value": 71, "unit": "mph"}
